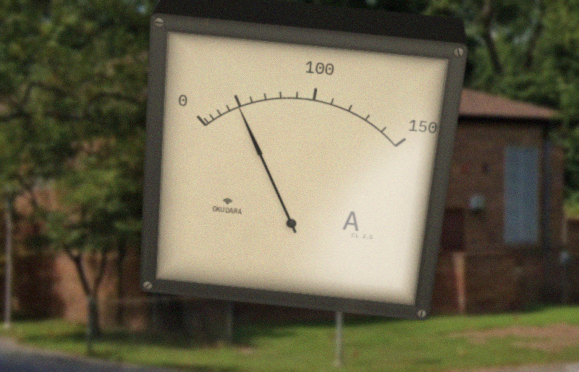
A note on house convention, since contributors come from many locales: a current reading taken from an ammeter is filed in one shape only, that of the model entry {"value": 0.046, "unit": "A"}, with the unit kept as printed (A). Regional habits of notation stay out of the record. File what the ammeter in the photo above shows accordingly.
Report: {"value": 50, "unit": "A"}
